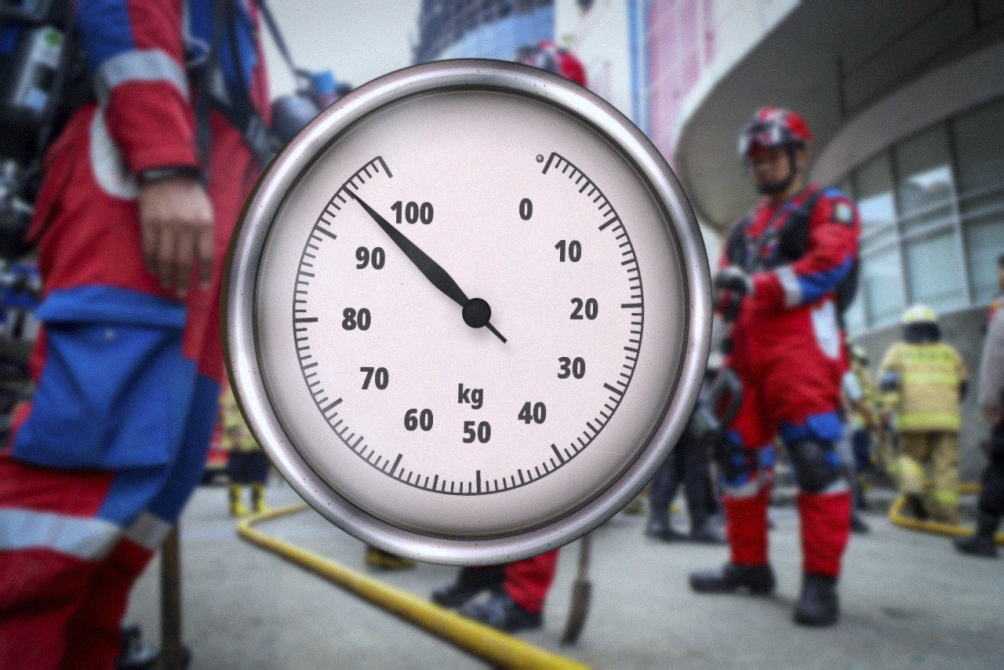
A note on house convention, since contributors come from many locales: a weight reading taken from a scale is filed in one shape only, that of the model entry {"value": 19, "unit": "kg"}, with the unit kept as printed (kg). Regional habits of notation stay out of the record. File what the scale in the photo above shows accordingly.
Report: {"value": 95, "unit": "kg"}
